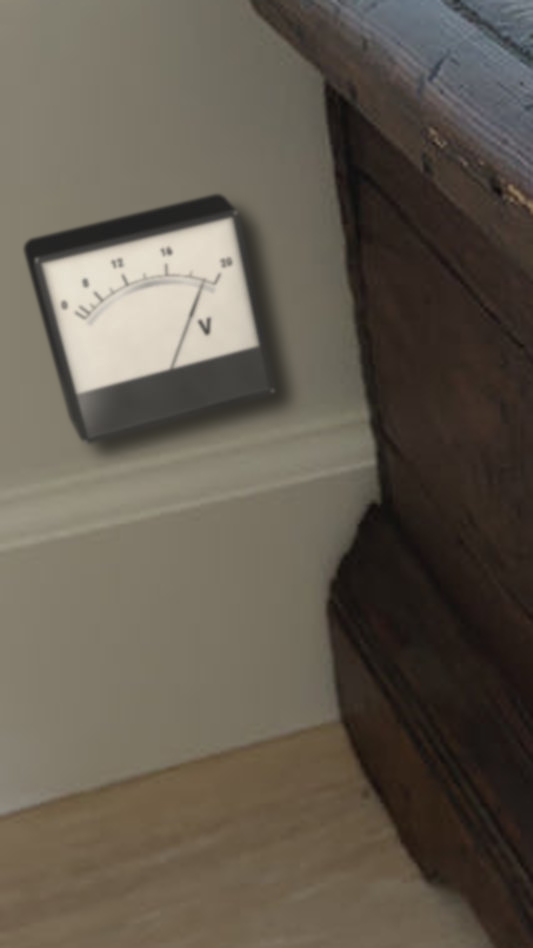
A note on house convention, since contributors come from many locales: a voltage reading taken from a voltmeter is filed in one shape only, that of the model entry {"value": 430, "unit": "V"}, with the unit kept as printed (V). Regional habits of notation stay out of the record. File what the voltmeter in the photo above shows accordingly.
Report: {"value": 19, "unit": "V"}
